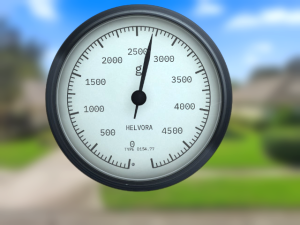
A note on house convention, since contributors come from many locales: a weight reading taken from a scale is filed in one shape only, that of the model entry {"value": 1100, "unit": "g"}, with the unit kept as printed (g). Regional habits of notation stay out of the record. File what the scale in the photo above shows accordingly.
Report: {"value": 2700, "unit": "g"}
